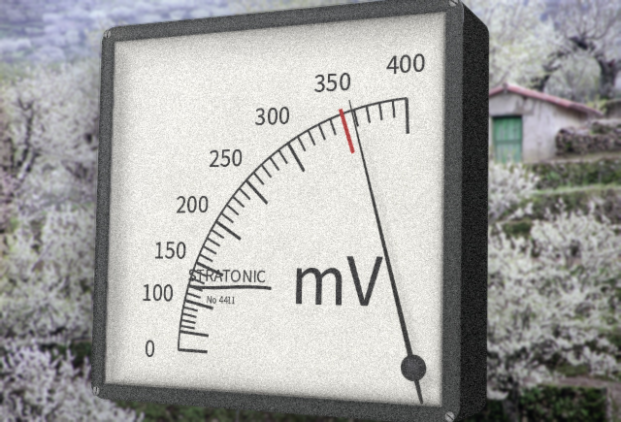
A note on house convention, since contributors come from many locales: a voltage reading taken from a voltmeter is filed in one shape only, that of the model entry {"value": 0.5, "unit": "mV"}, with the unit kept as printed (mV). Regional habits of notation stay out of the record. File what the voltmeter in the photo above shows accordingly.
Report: {"value": 360, "unit": "mV"}
